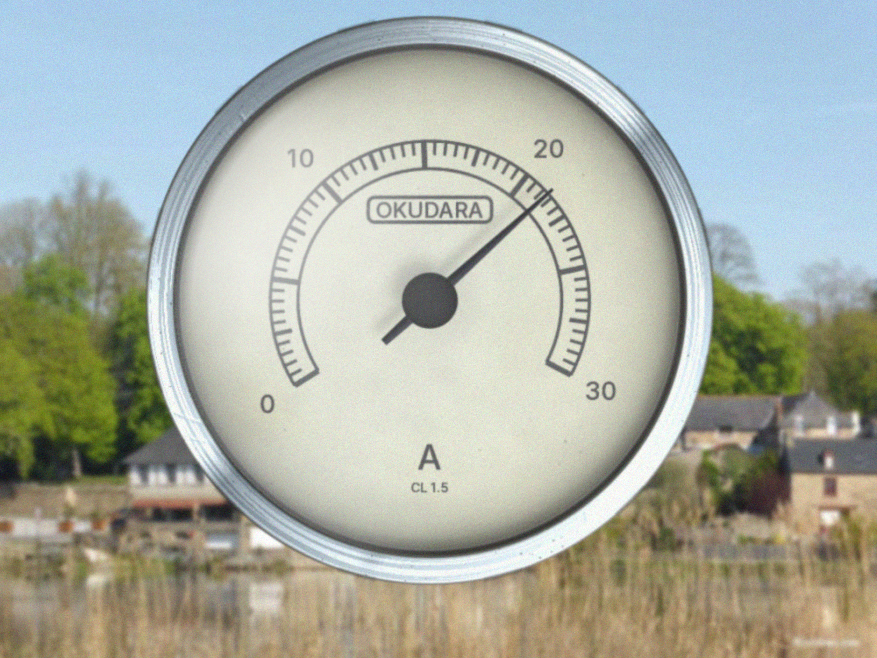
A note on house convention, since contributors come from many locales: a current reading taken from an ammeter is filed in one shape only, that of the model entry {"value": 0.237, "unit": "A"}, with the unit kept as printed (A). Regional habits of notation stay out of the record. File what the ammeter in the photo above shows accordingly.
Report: {"value": 21.25, "unit": "A"}
